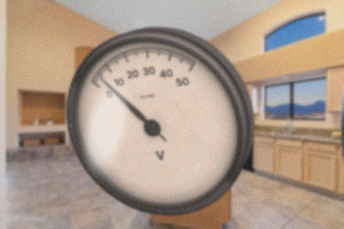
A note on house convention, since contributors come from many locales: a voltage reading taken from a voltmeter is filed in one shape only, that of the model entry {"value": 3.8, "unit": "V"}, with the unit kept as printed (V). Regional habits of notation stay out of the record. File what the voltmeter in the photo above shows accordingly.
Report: {"value": 5, "unit": "V"}
